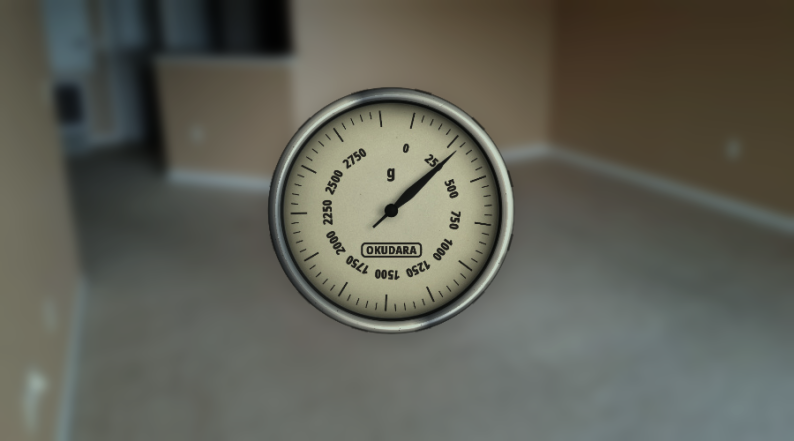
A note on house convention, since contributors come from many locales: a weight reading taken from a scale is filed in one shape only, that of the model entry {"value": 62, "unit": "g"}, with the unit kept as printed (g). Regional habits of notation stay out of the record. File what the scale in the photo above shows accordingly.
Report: {"value": 300, "unit": "g"}
